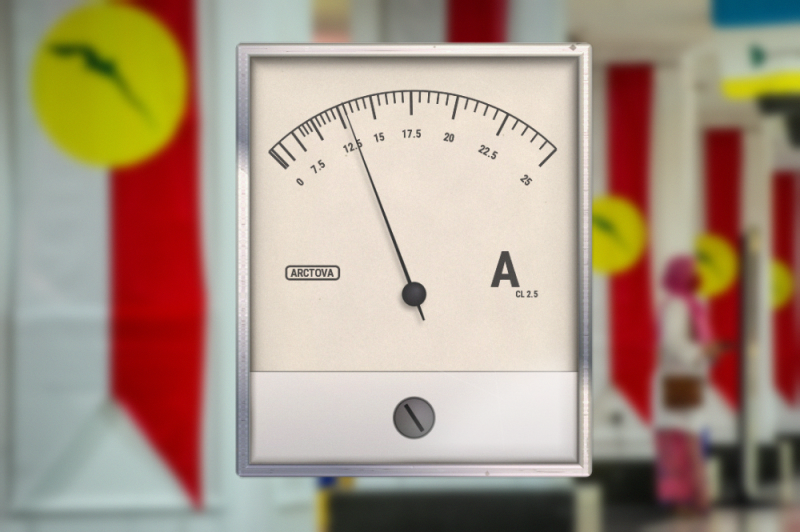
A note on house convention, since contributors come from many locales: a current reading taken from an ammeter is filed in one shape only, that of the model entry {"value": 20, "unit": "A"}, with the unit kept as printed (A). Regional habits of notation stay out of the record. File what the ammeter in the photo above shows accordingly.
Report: {"value": 13, "unit": "A"}
